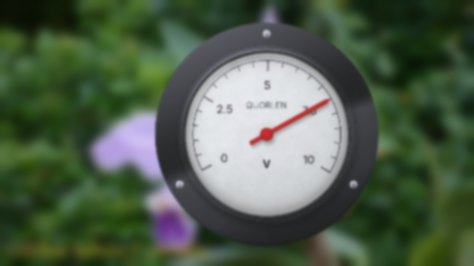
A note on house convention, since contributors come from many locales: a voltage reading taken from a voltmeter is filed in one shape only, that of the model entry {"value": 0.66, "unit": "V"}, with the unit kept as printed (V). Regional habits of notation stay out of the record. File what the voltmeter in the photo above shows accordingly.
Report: {"value": 7.5, "unit": "V"}
